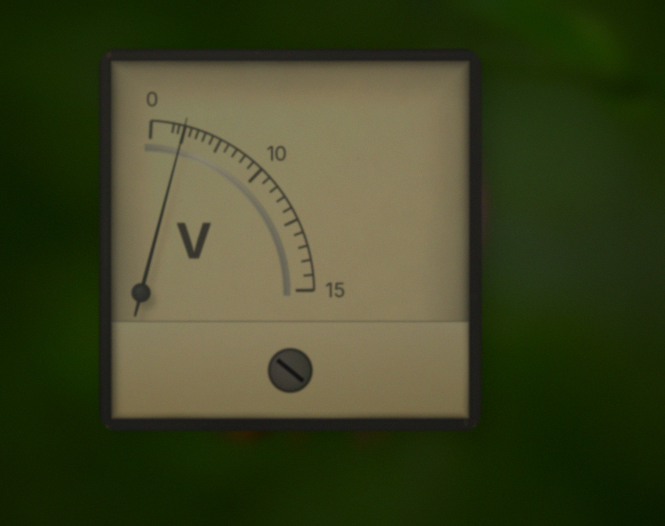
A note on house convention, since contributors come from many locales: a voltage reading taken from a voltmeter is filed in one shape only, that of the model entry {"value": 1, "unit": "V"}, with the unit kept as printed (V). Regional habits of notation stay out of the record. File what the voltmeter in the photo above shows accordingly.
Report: {"value": 5, "unit": "V"}
